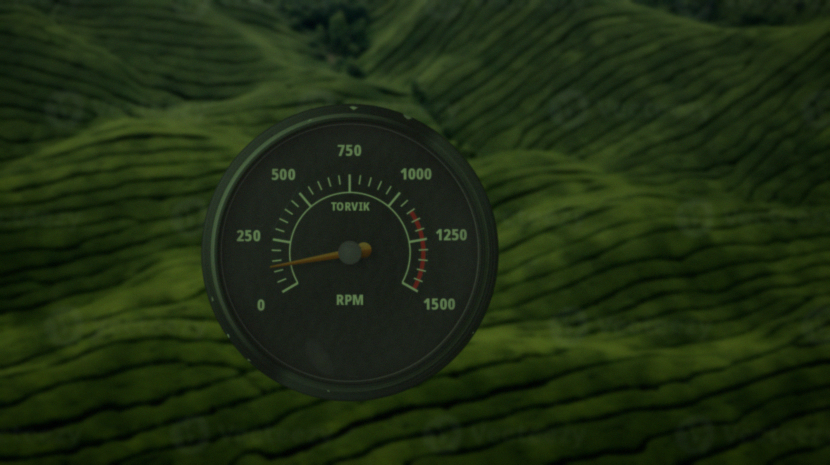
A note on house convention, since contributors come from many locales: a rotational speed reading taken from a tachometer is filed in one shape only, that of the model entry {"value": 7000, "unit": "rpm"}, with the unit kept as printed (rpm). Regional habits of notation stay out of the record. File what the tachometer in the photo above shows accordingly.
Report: {"value": 125, "unit": "rpm"}
